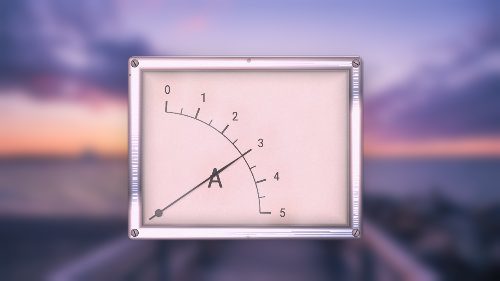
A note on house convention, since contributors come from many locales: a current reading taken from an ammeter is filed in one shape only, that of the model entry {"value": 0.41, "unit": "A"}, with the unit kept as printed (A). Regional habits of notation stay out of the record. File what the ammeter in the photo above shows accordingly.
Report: {"value": 3, "unit": "A"}
